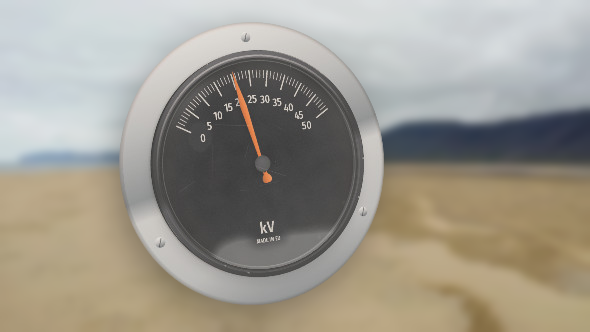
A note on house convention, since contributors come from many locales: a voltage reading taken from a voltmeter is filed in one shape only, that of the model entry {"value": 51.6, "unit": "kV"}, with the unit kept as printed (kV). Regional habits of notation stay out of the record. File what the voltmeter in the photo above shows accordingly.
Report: {"value": 20, "unit": "kV"}
